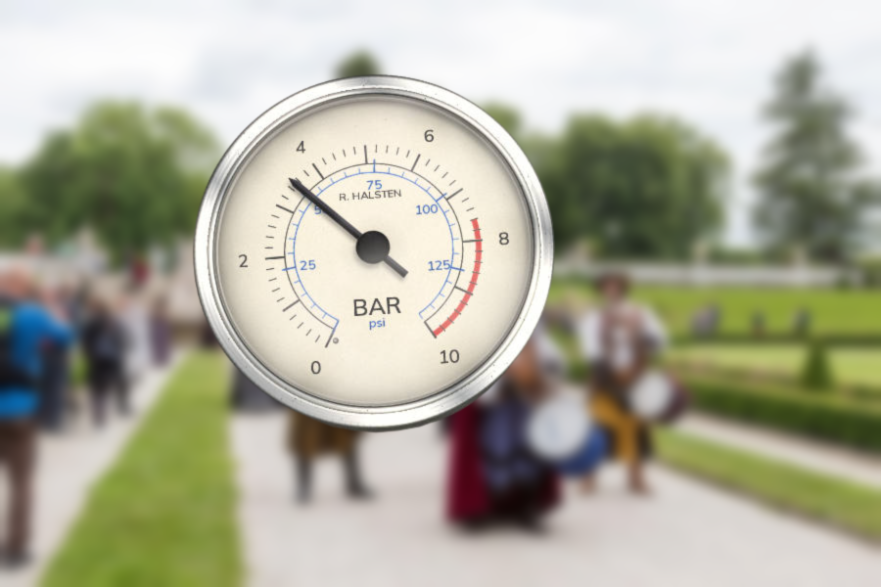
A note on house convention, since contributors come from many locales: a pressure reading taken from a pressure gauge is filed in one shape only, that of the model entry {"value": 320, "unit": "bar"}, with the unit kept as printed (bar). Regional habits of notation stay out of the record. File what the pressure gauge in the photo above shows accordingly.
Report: {"value": 3.5, "unit": "bar"}
